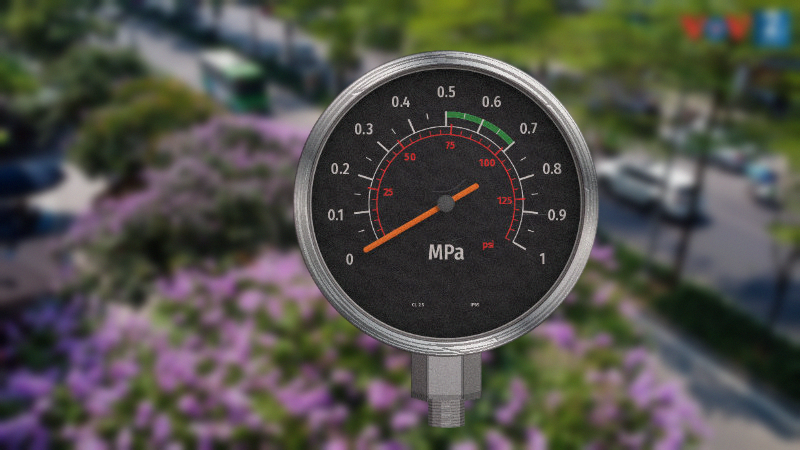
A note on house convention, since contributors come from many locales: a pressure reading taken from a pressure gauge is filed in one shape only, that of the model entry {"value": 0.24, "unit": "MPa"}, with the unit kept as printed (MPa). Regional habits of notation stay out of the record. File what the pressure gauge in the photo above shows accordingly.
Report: {"value": 0, "unit": "MPa"}
